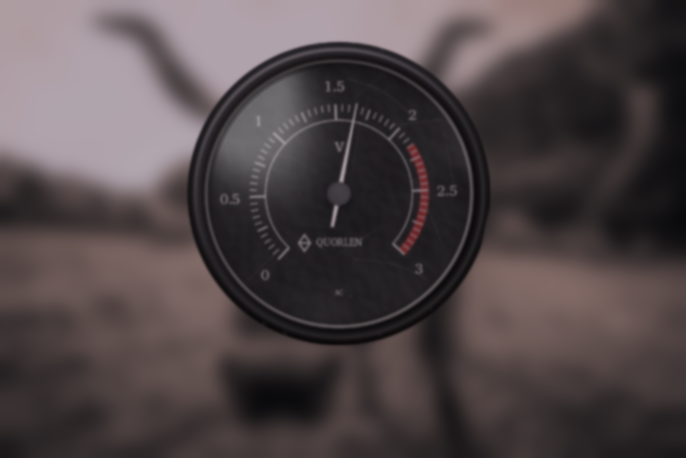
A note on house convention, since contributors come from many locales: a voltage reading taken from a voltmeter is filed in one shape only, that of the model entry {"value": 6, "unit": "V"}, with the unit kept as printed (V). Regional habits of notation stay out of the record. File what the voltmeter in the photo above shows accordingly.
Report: {"value": 1.65, "unit": "V"}
